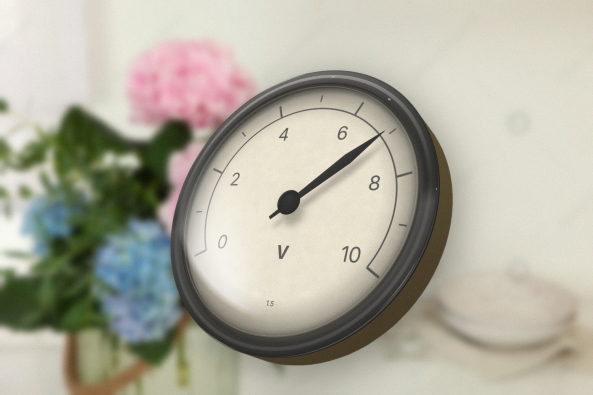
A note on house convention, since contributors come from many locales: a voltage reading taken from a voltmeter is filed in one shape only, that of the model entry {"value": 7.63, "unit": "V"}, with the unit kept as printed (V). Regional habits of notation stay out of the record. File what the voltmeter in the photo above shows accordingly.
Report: {"value": 7, "unit": "V"}
